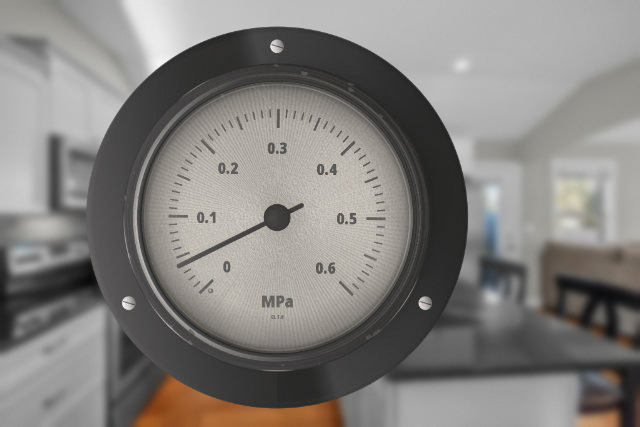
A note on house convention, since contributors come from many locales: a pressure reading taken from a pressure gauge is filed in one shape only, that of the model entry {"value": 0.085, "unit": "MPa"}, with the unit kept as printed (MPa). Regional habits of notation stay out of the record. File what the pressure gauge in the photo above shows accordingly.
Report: {"value": 0.04, "unit": "MPa"}
